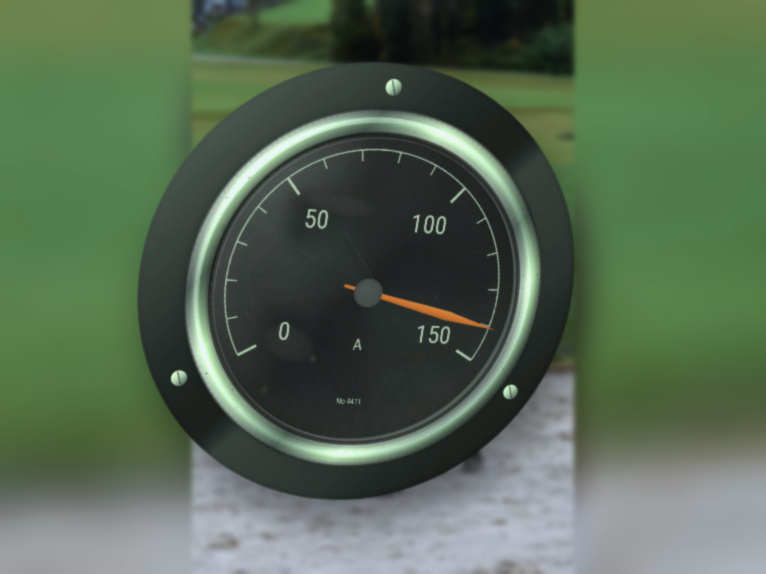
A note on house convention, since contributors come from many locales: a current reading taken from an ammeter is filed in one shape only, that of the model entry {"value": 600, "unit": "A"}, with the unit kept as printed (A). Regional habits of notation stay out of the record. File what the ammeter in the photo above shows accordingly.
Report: {"value": 140, "unit": "A"}
